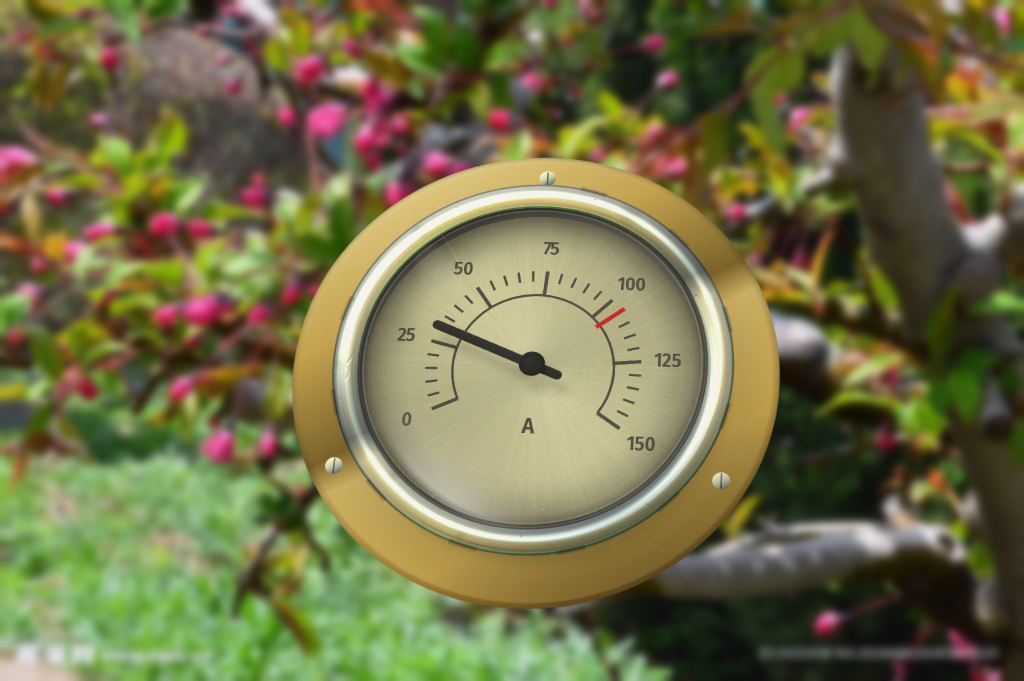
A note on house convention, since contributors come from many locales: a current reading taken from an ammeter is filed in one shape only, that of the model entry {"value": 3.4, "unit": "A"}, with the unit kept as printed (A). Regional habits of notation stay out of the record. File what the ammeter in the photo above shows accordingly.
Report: {"value": 30, "unit": "A"}
